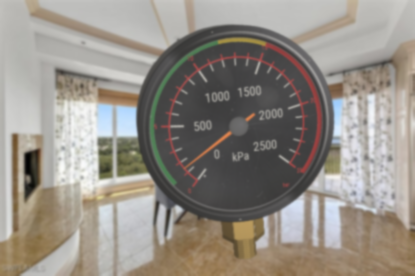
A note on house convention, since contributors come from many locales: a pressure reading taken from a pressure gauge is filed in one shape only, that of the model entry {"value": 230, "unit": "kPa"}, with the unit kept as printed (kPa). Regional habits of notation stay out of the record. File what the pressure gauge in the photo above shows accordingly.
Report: {"value": 150, "unit": "kPa"}
